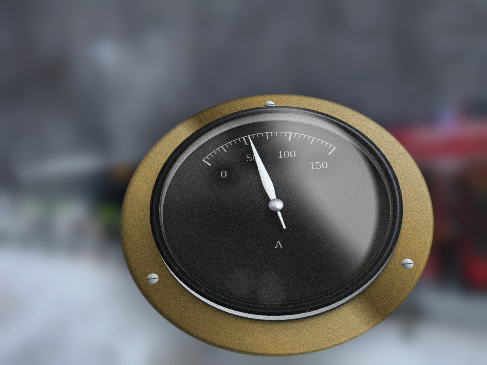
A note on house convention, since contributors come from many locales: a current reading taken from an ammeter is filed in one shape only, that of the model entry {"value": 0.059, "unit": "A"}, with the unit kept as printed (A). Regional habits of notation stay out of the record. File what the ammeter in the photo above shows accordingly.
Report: {"value": 55, "unit": "A"}
